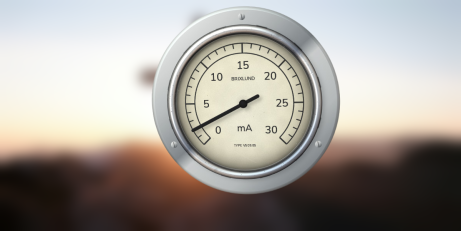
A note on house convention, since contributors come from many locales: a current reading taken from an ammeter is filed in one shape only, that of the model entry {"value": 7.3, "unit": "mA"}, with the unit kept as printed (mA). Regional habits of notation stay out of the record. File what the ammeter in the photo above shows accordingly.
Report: {"value": 2, "unit": "mA"}
